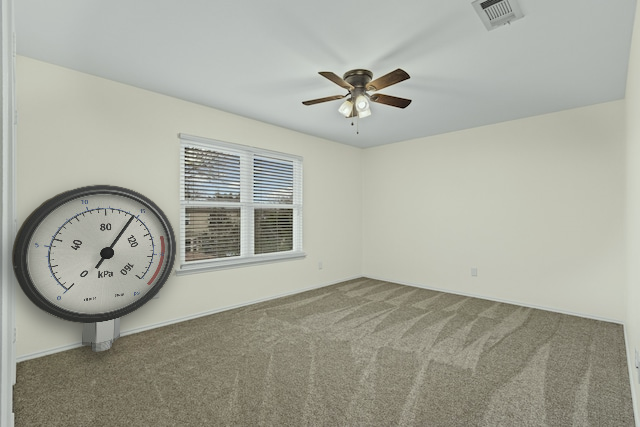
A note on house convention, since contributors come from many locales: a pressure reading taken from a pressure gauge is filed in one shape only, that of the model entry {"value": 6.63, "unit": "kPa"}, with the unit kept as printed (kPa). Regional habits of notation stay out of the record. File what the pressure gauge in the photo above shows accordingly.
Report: {"value": 100, "unit": "kPa"}
